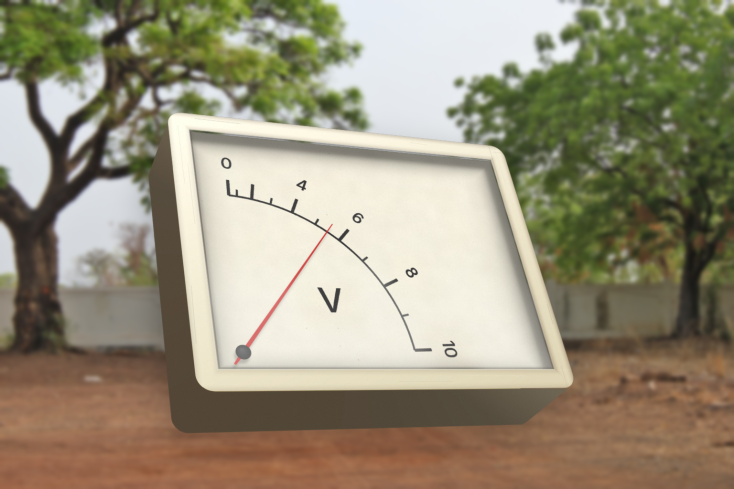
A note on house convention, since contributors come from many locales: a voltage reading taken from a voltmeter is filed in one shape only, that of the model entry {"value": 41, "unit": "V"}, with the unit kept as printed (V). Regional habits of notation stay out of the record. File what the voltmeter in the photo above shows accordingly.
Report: {"value": 5.5, "unit": "V"}
